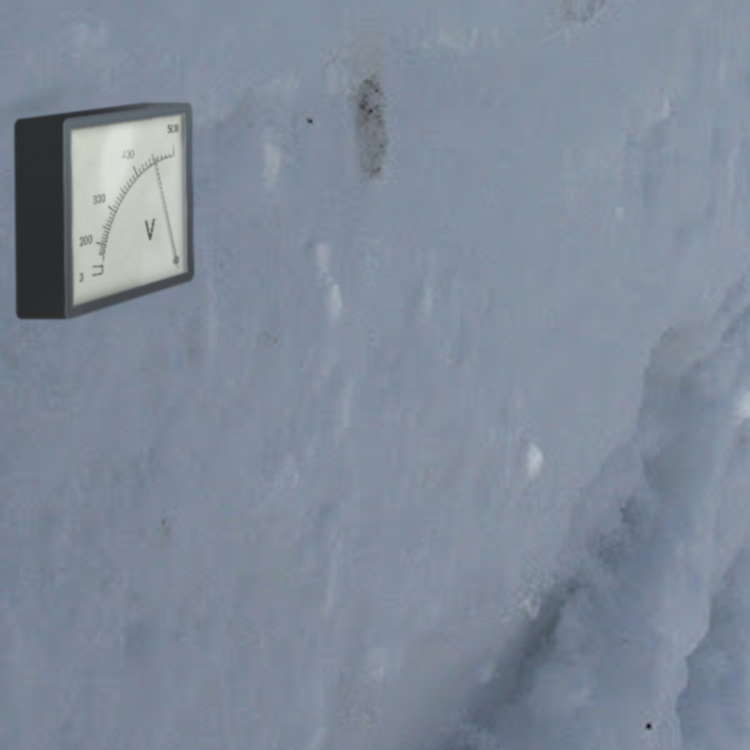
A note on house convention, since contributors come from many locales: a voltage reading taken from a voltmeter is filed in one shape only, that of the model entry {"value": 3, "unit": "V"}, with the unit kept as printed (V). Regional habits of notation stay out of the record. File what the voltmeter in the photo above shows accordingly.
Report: {"value": 450, "unit": "V"}
